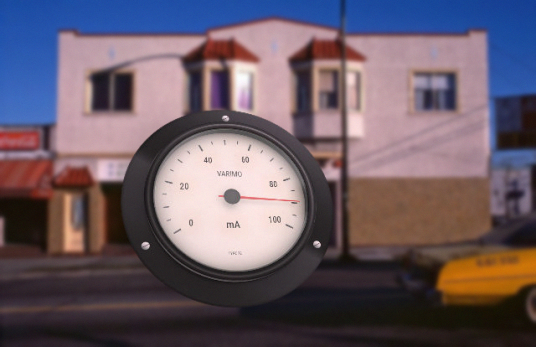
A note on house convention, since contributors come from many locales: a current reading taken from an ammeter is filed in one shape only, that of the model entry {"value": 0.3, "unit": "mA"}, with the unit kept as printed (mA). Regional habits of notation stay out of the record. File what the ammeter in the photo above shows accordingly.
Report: {"value": 90, "unit": "mA"}
